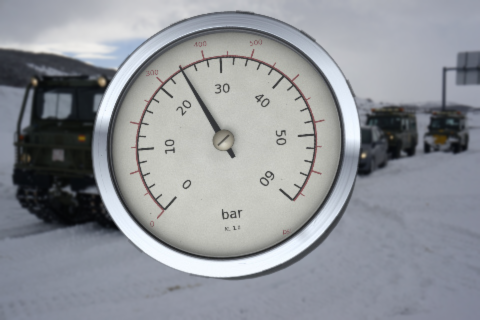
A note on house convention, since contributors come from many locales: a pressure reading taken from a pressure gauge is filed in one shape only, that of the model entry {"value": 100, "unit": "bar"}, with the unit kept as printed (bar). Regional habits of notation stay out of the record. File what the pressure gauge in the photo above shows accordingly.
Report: {"value": 24, "unit": "bar"}
